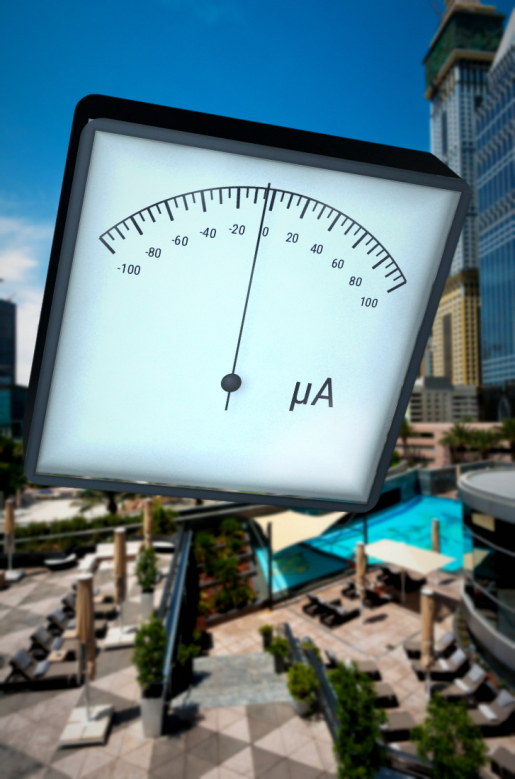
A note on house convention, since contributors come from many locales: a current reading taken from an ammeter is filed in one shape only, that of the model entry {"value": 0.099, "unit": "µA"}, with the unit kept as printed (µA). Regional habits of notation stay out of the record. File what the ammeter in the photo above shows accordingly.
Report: {"value": -5, "unit": "µA"}
